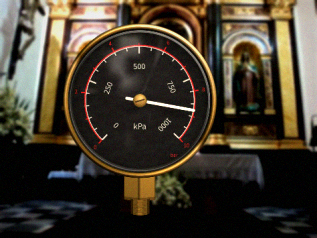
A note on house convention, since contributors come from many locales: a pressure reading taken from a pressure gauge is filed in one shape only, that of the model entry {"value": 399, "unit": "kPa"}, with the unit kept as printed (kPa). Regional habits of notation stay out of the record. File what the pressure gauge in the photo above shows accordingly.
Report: {"value": 875, "unit": "kPa"}
